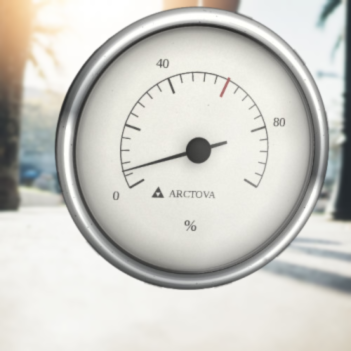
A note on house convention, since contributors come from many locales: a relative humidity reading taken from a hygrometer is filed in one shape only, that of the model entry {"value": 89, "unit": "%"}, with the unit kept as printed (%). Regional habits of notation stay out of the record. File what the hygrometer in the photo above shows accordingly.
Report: {"value": 6, "unit": "%"}
